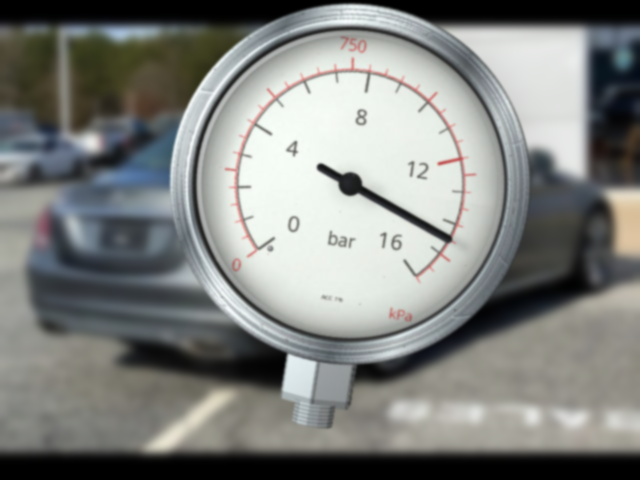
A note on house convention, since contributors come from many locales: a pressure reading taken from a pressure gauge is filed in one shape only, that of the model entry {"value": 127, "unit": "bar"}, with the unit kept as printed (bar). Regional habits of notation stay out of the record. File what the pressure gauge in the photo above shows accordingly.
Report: {"value": 14.5, "unit": "bar"}
